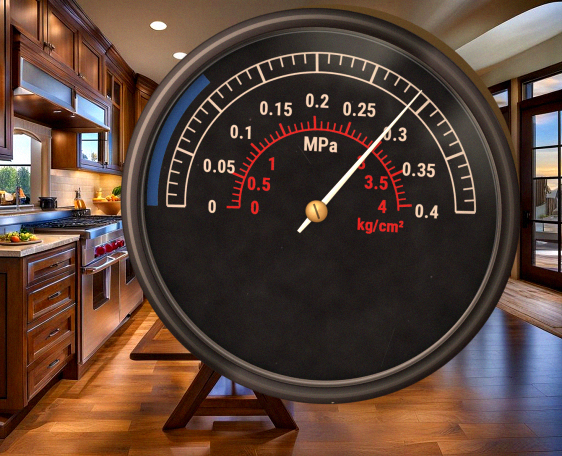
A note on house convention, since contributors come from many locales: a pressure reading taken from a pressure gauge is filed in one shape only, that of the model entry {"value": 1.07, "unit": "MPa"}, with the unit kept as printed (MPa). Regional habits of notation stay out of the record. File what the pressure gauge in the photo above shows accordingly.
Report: {"value": 0.29, "unit": "MPa"}
